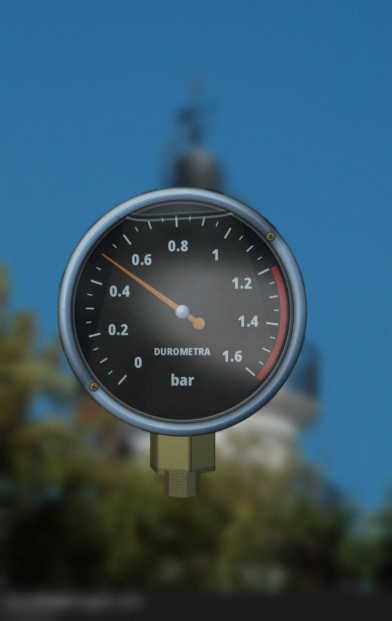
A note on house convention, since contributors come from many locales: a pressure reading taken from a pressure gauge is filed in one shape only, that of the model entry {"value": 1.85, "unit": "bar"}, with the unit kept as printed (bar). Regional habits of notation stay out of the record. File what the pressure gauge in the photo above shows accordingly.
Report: {"value": 0.5, "unit": "bar"}
